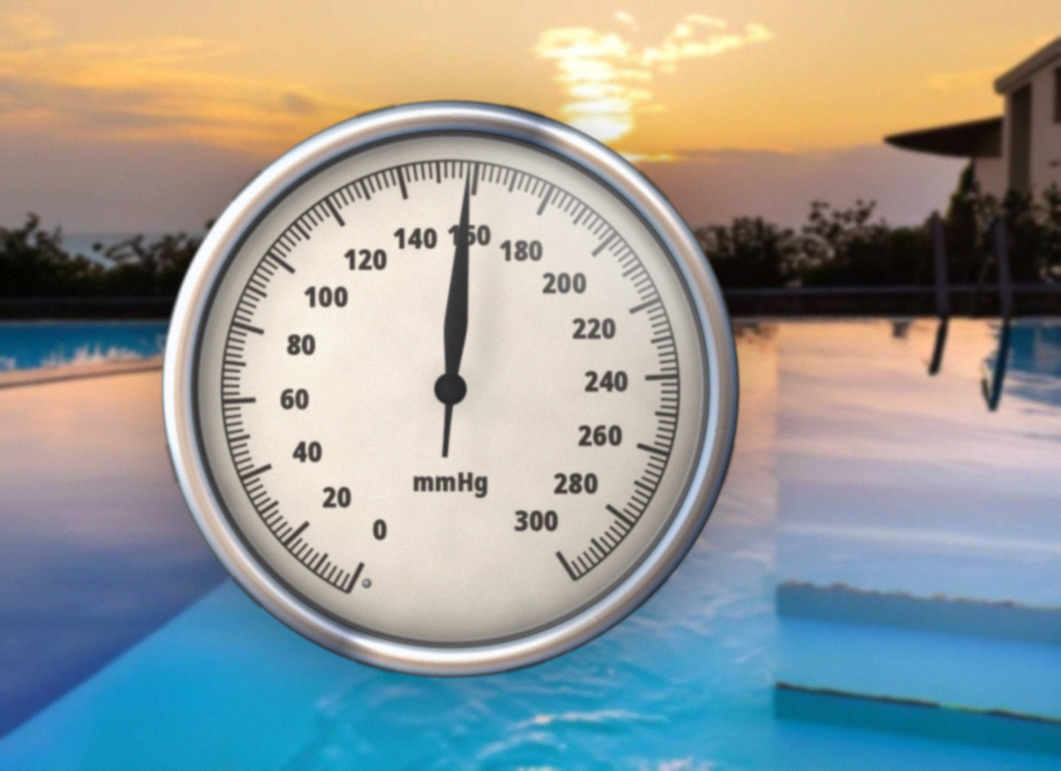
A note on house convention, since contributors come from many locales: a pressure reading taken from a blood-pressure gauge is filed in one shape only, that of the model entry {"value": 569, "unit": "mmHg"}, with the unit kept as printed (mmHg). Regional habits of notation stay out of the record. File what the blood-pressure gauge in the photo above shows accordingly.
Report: {"value": 158, "unit": "mmHg"}
